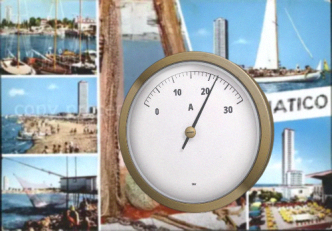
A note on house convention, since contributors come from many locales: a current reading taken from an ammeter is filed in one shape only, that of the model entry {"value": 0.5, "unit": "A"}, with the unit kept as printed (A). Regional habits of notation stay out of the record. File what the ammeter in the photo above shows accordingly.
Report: {"value": 22, "unit": "A"}
